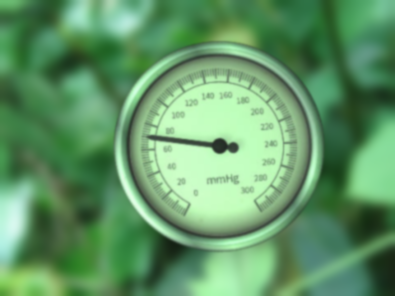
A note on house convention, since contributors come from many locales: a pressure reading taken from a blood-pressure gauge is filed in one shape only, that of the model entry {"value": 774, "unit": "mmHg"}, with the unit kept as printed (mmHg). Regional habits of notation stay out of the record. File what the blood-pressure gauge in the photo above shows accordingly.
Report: {"value": 70, "unit": "mmHg"}
